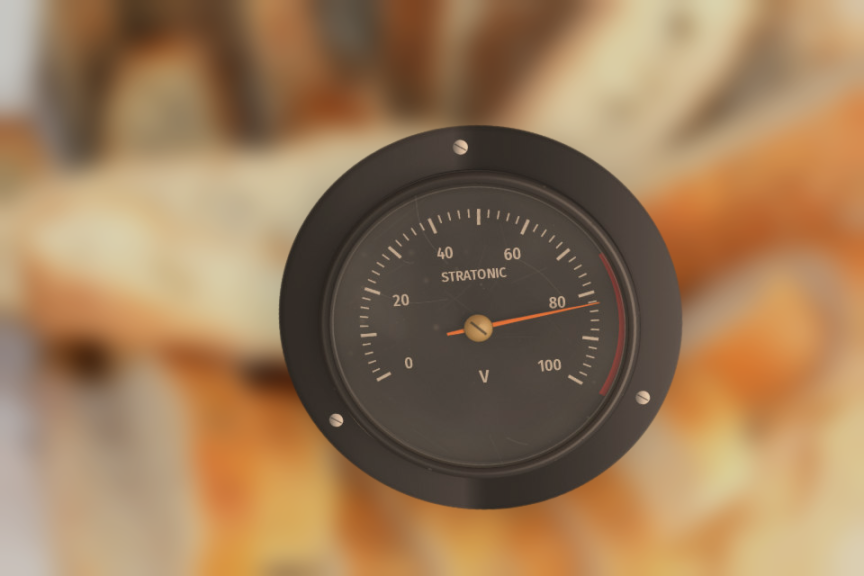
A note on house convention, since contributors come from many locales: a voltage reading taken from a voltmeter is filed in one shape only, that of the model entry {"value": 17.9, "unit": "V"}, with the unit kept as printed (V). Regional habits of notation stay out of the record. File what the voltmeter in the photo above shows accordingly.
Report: {"value": 82, "unit": "V"}
